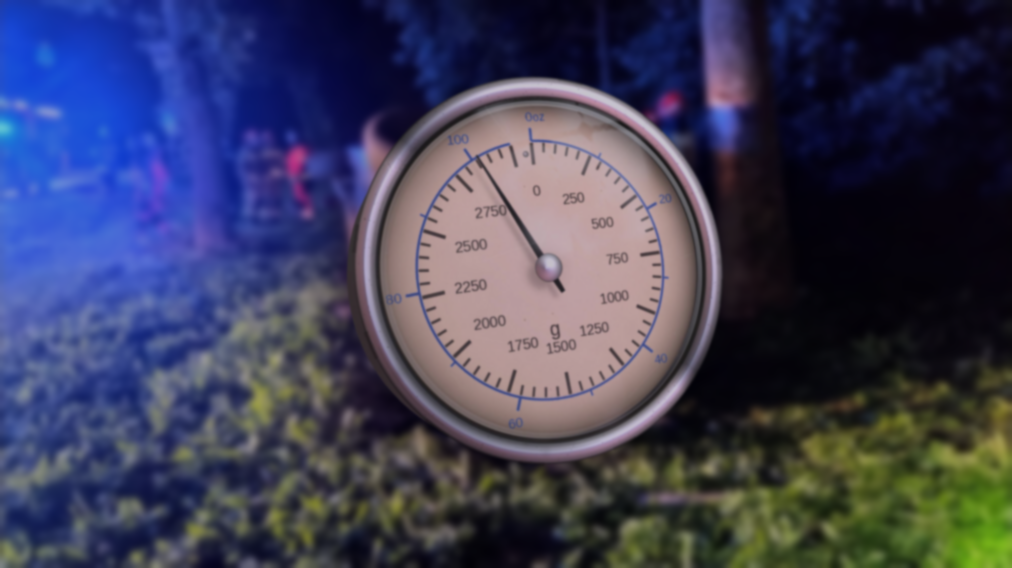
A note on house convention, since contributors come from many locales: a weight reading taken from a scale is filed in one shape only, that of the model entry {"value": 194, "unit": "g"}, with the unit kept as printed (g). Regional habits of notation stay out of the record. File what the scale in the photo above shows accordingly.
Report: {"value": 2850, "unit": "g"}
